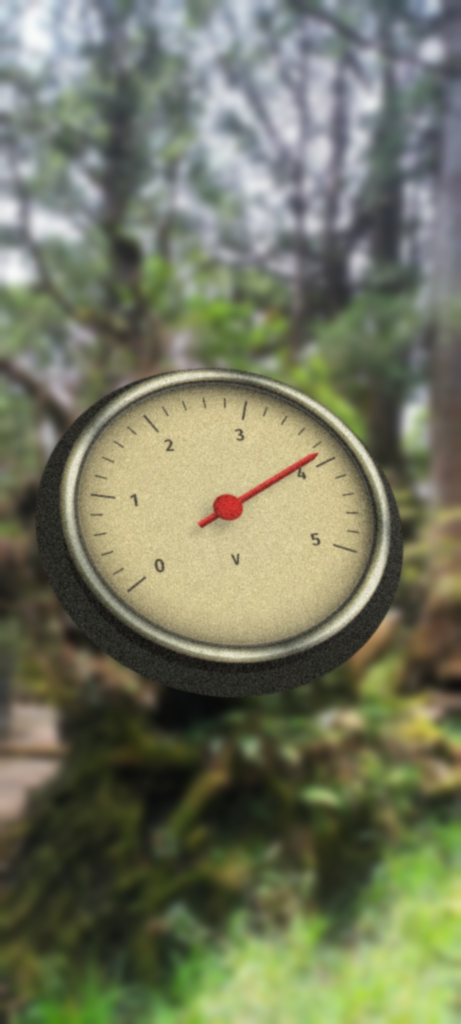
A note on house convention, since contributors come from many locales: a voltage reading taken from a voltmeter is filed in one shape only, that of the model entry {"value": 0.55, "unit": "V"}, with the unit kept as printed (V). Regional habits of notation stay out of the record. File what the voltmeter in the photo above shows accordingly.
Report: {"value": 3.9, "unit": "V"}
